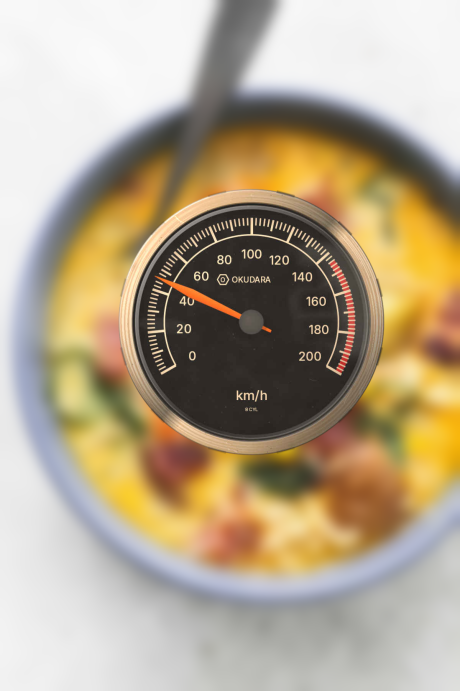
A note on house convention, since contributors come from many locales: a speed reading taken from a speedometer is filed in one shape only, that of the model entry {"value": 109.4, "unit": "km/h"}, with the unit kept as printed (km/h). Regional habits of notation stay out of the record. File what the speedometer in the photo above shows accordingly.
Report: {"value": 46, "unit": "km/h"}
